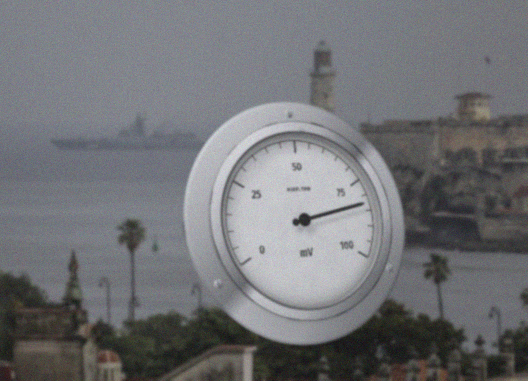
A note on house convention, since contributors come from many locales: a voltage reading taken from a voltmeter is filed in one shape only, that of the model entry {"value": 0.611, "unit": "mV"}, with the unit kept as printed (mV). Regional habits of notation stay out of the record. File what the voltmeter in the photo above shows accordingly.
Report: {"value": 82.5, "unit": "mV"}
